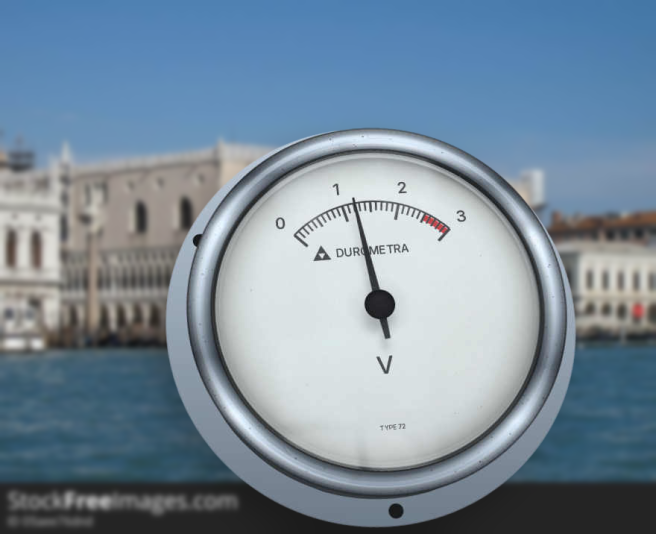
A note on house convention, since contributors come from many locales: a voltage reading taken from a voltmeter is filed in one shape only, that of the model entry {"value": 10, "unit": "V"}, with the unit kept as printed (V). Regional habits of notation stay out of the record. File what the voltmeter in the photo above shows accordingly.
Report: {"value": 1.2, "unit": "V"}
